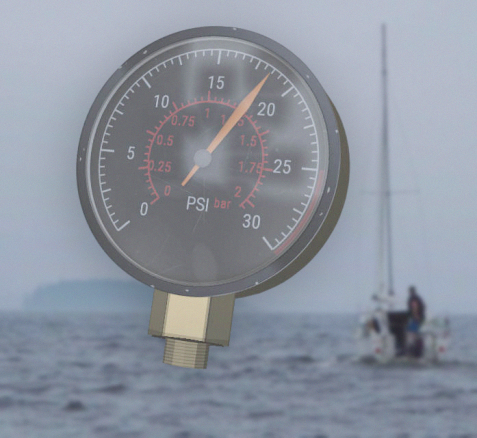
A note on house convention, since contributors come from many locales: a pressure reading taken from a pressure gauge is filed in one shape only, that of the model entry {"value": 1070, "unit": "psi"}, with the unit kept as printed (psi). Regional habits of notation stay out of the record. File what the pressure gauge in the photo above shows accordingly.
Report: {"value": 18.5, "unit": "psi"}
